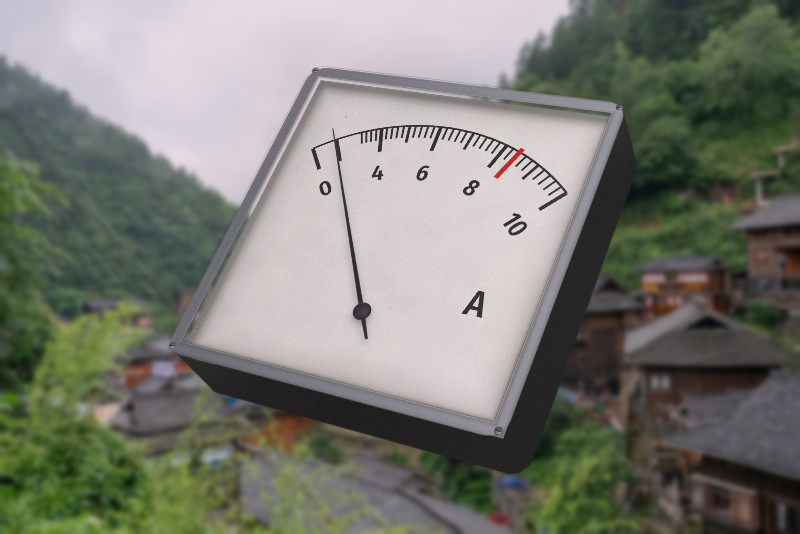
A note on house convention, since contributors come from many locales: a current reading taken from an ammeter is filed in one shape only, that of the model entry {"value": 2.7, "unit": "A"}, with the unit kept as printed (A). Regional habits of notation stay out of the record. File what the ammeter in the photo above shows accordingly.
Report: {"value": 2, "unit": "A"}
